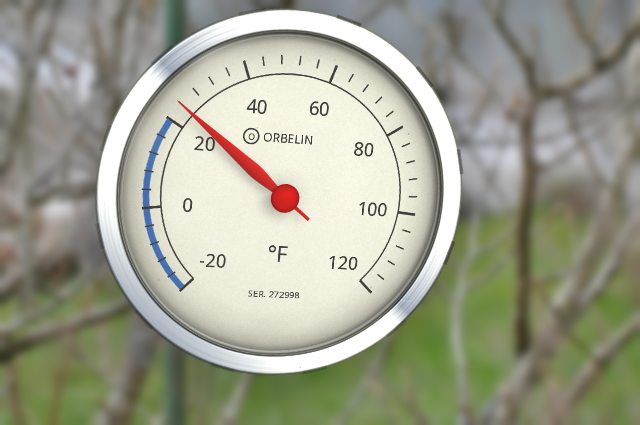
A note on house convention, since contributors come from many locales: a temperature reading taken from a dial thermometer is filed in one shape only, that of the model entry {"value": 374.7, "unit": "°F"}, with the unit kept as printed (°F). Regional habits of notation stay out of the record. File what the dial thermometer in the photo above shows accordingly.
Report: {"value": 24, "unit": "°F"}
